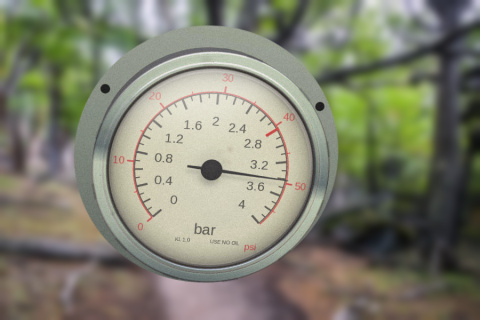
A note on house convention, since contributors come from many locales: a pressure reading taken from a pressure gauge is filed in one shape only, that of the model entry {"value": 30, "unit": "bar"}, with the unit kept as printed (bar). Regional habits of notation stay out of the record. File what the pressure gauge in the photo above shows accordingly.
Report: {"value": 3.4, "unit": "bar"}
